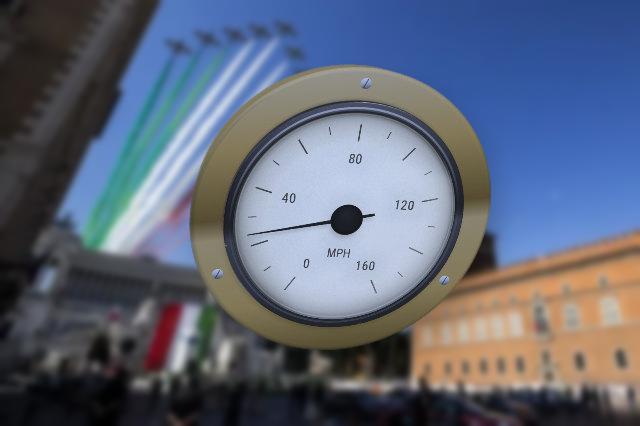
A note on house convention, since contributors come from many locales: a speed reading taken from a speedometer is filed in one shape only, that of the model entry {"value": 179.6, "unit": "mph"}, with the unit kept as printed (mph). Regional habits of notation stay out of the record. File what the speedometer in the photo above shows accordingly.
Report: {"value": 25, "unit": "mph"}
